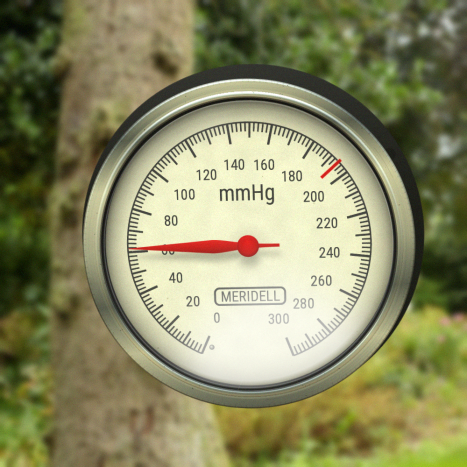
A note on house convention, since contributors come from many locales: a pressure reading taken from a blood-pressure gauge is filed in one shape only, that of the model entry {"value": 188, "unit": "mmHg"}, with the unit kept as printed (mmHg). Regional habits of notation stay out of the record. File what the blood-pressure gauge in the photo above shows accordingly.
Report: {"value": 62, "unit": "mmHg"}
